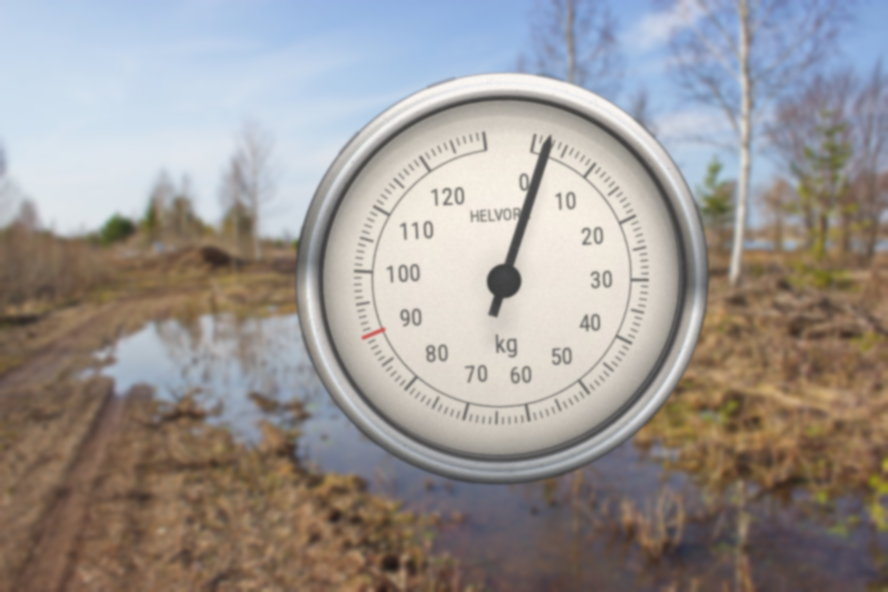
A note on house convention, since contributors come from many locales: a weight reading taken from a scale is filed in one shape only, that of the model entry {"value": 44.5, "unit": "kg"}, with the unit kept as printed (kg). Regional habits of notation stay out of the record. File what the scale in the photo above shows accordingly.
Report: {"value": 2, "unit": "kg"}
